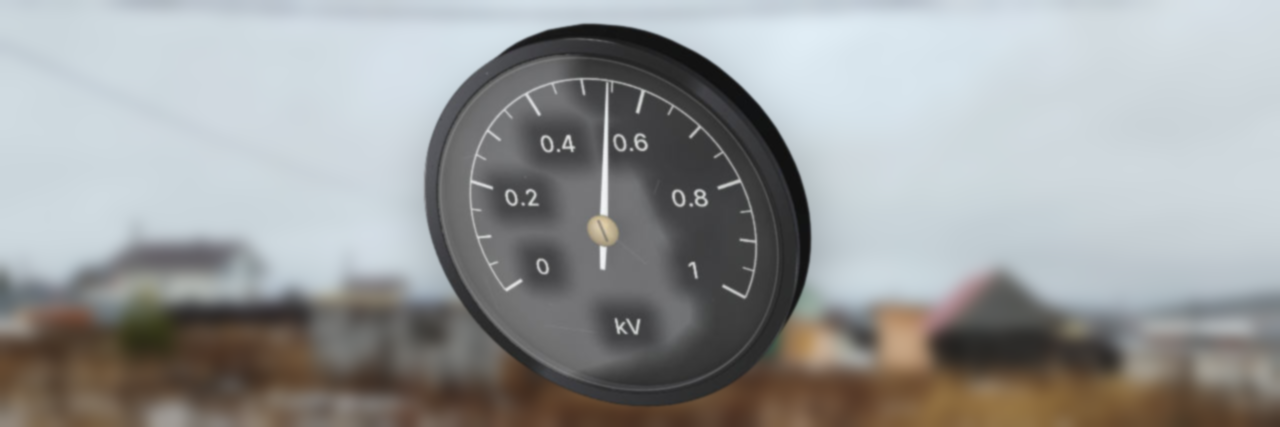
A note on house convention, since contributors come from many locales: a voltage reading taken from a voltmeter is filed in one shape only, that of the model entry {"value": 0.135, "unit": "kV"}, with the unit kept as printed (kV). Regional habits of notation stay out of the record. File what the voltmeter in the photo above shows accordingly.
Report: {"value": 0.55, "unit": "kV"}
